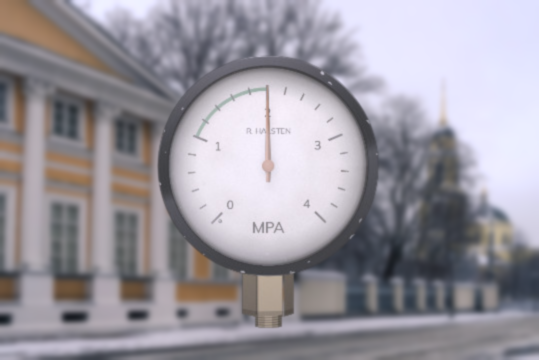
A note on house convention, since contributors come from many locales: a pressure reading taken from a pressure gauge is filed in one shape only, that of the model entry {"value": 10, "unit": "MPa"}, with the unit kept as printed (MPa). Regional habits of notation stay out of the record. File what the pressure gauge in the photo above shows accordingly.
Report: {"value": 2, "unit": "MPa"}
